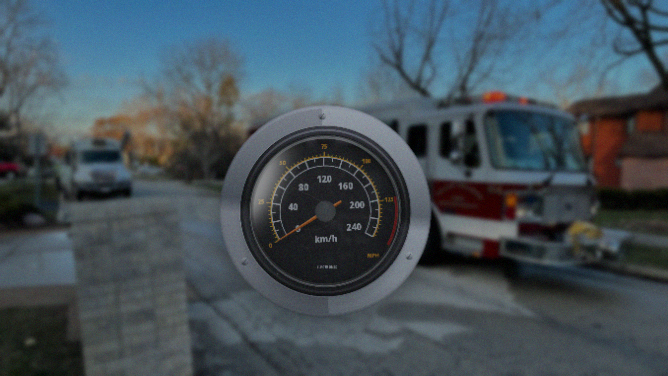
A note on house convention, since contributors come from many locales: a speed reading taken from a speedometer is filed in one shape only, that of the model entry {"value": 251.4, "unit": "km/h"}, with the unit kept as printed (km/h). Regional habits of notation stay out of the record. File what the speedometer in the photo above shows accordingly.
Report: {"value": 0, "unit": "km/h"}
